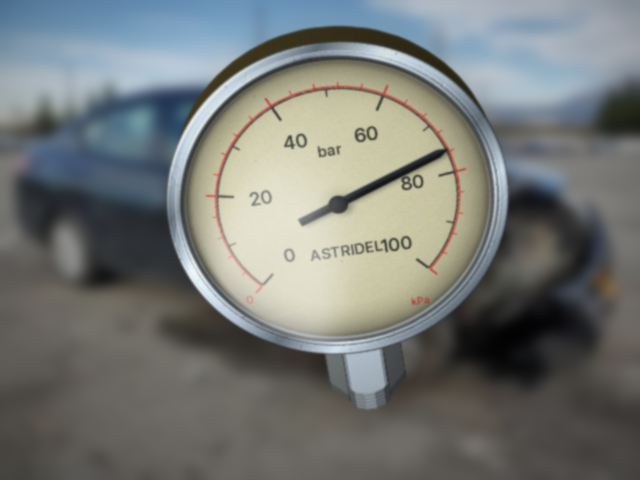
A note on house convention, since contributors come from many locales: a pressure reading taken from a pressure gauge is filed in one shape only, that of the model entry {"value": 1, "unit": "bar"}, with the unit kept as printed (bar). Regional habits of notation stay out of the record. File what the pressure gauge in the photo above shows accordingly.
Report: {"value": 75, "unit": "bar"}
